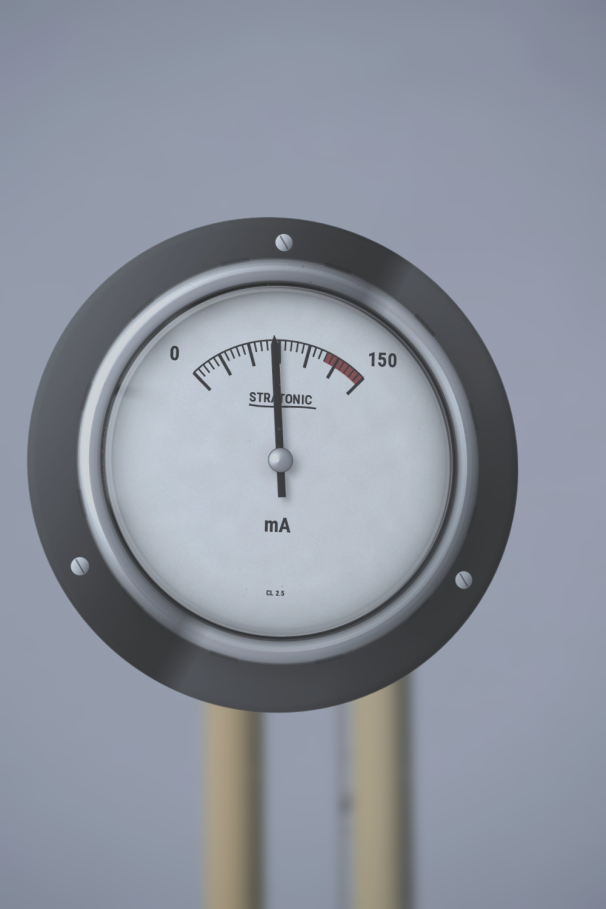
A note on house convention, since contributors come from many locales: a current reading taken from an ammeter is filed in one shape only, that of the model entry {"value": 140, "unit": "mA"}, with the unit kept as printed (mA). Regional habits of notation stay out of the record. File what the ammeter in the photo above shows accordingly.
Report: {"value": 70, "unit": "mA"}
